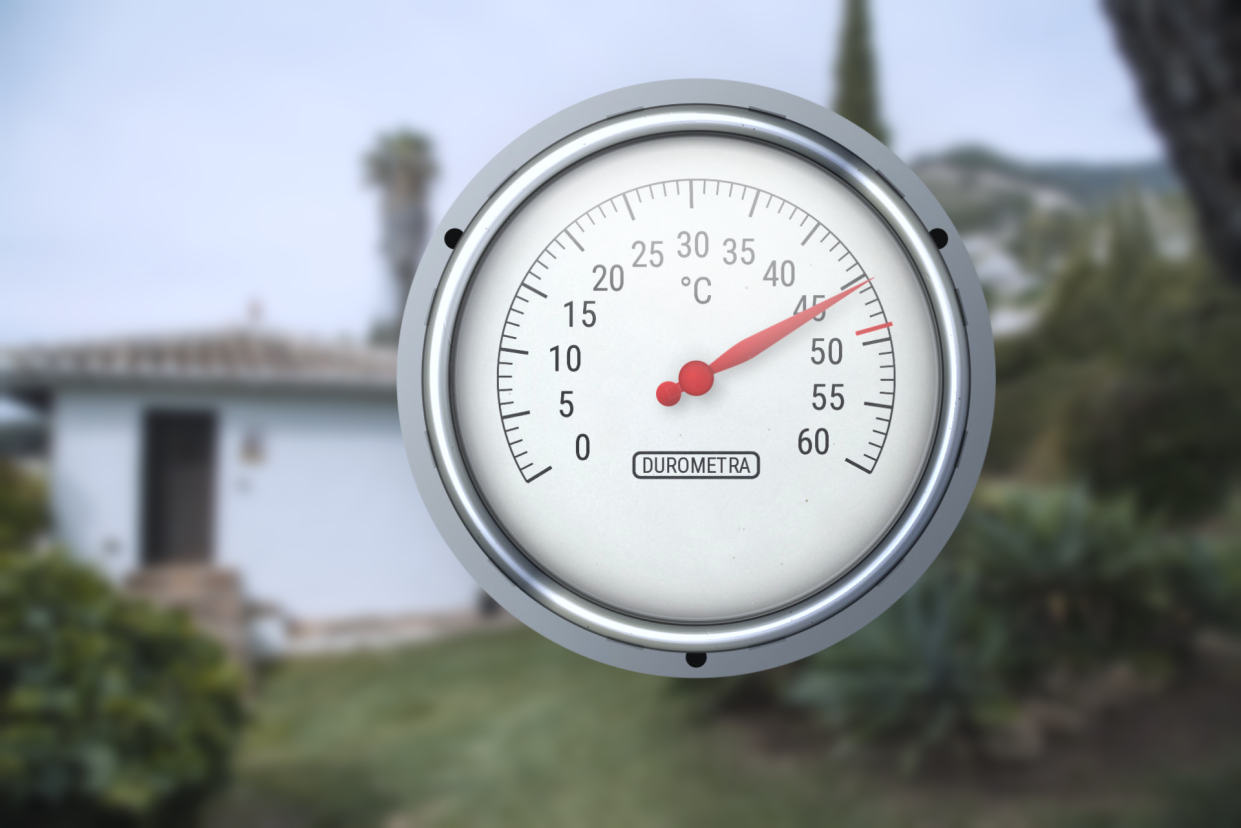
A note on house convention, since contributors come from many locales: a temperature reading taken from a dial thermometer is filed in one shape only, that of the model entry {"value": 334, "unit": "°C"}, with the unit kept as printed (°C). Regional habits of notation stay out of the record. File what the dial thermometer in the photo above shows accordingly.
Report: {"value": 45.5, "unit": "°C"}
